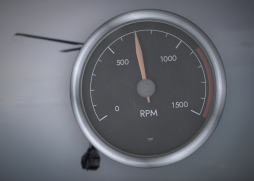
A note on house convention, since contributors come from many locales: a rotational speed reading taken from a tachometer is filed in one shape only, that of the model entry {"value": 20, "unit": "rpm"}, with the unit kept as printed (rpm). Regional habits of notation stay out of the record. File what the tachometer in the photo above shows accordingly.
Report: {"value": 700, "unit": "rpm"}
